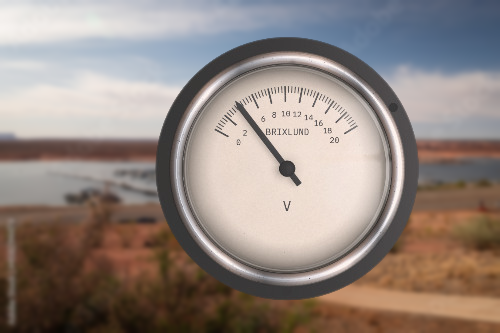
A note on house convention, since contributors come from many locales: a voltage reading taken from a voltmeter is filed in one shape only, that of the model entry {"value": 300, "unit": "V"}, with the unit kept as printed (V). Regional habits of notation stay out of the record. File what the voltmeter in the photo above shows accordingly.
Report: {"value": 4, "unit": "V"}
